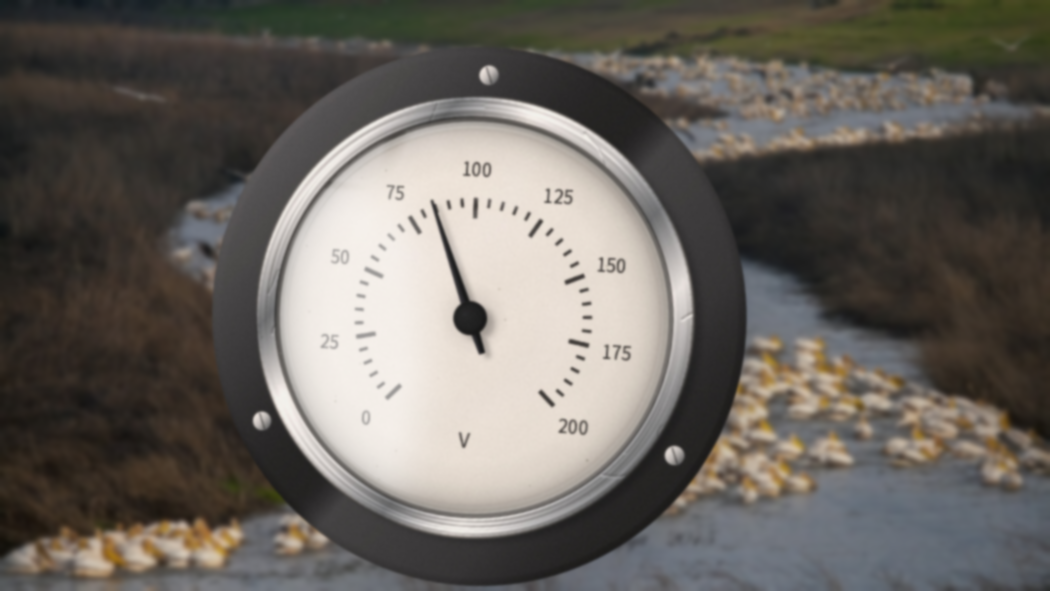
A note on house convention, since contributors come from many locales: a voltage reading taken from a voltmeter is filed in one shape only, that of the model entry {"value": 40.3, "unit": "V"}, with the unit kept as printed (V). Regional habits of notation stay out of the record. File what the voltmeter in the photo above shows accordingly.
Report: {"value": 85, "unit": "V"}
